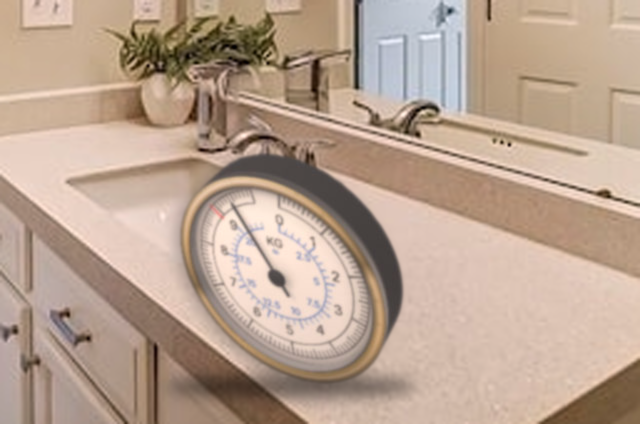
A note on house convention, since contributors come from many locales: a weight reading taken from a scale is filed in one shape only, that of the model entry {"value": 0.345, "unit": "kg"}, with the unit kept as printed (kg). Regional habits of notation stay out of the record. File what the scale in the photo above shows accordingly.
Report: {"value": 9.5, "unit": "kg"}
